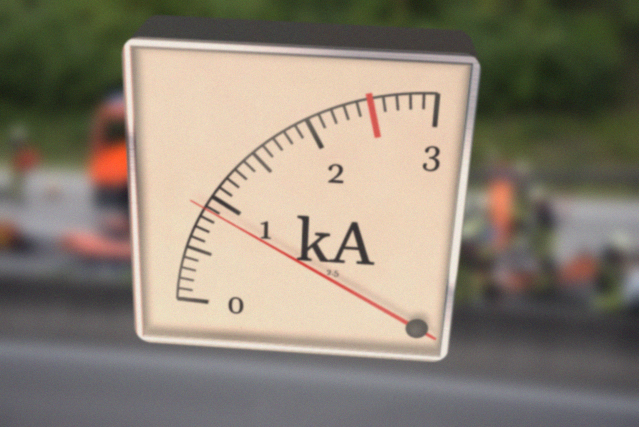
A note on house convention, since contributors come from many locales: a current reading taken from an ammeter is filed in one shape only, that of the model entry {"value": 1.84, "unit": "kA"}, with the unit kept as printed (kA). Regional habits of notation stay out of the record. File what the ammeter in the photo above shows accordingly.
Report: {"value": 0.9, "unit": "kA"}
